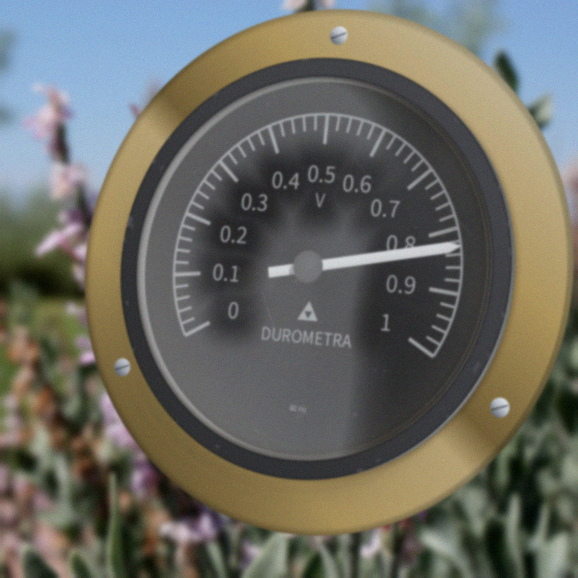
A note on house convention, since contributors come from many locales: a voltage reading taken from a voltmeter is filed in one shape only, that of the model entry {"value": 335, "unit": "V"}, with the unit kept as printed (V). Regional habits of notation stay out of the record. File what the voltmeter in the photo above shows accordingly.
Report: {"value": 0.83, "unit": "V"}
